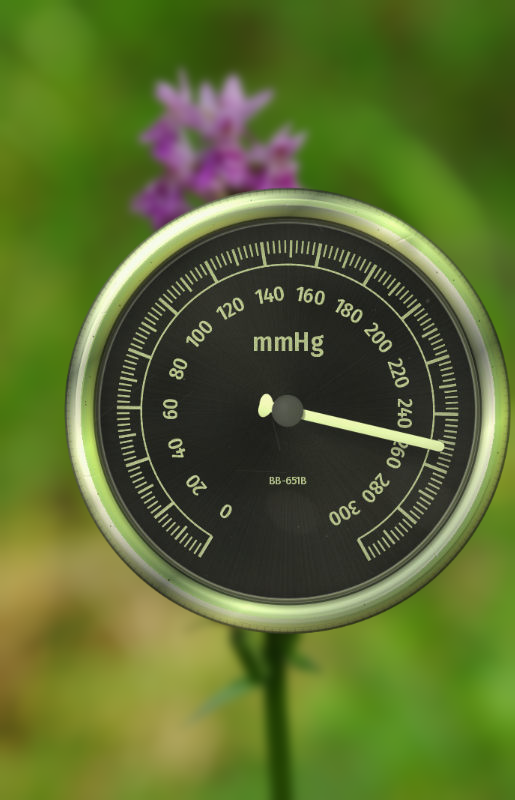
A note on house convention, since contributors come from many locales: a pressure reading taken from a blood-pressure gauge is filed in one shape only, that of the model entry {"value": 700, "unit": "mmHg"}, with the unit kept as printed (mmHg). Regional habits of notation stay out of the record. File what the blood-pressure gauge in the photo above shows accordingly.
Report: {"value": 252, "unit": "mmHg"}
